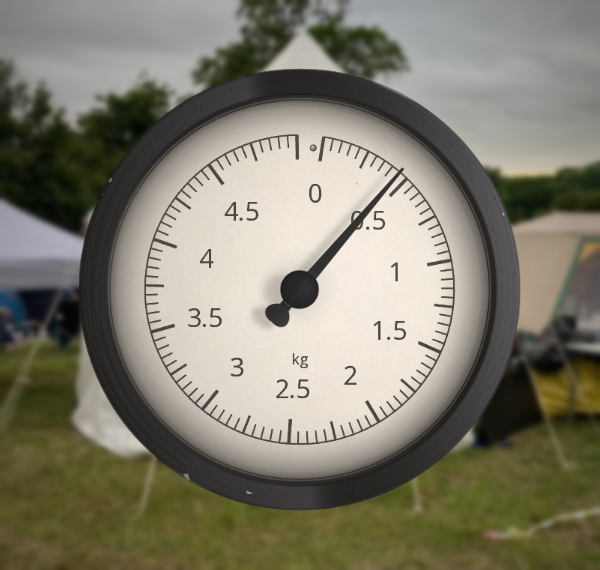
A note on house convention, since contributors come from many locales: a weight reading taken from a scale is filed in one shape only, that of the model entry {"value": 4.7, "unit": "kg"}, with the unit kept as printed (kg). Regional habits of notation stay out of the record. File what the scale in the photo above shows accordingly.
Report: {"value": 0.45, "unit": "kg"}
